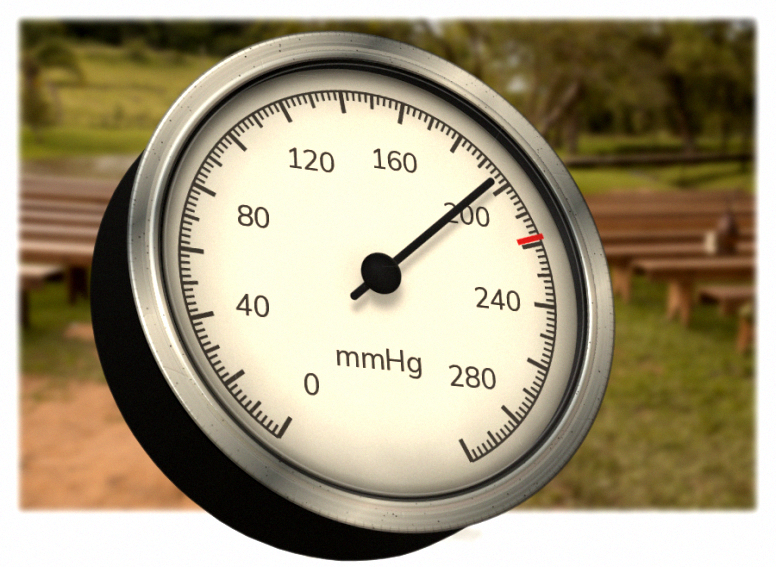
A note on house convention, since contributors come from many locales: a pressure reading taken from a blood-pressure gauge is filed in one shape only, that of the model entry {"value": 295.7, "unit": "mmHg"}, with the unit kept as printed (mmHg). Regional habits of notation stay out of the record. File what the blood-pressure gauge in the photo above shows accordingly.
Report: {"value": 196, "unit": "mmHg"}
